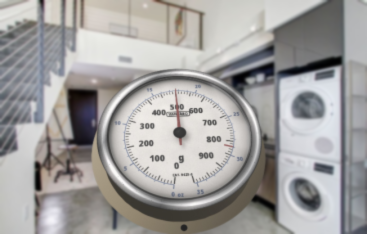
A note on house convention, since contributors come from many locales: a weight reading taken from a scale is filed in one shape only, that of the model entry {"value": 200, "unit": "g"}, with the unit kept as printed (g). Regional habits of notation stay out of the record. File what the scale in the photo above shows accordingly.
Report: {"value": 500, "unit": "g"}
